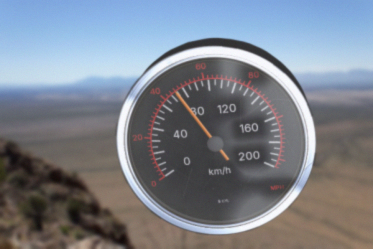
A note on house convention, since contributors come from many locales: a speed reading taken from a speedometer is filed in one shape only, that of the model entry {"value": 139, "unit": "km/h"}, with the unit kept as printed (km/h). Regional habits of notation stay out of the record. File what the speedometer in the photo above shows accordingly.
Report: {"value": 75, "unit": "km/h"}
